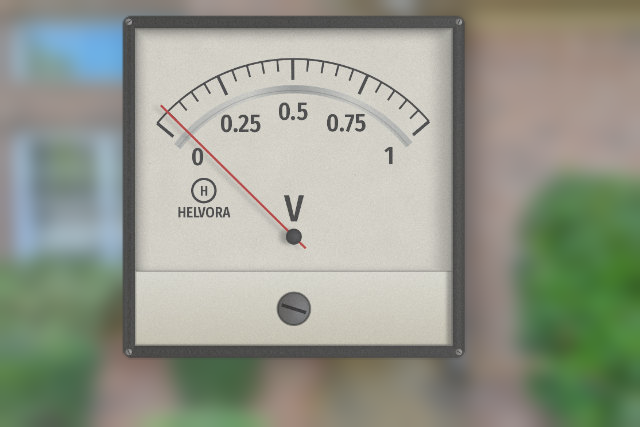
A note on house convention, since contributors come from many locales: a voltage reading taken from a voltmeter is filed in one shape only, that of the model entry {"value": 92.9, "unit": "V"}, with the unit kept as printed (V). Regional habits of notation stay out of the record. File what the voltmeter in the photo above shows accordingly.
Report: {"value": 0.05, "unit": "V"}
